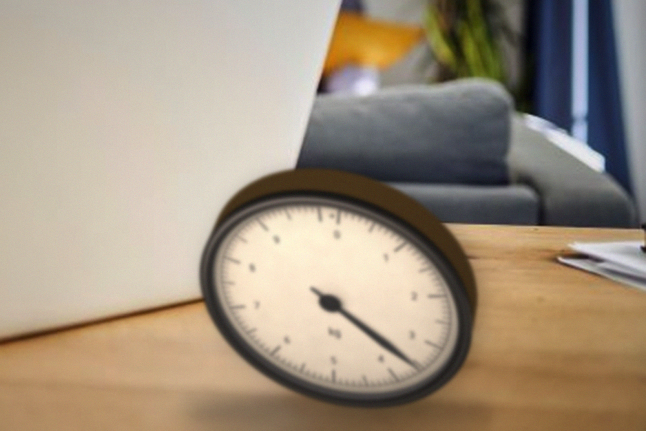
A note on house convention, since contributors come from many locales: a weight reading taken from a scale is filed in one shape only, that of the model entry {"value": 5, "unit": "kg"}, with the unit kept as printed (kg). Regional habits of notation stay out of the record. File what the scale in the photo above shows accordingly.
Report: {"value": 3.5, "unit": "kg"}
